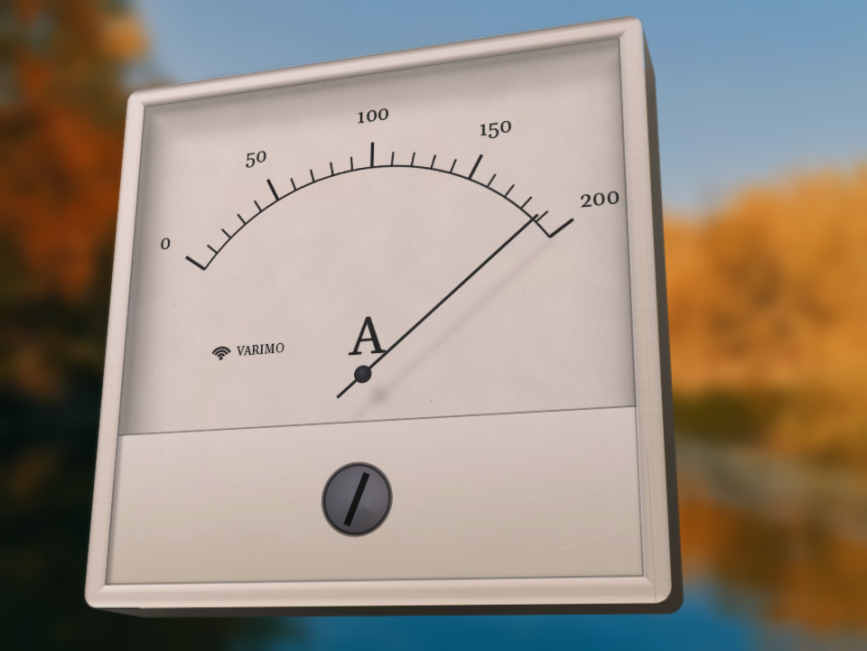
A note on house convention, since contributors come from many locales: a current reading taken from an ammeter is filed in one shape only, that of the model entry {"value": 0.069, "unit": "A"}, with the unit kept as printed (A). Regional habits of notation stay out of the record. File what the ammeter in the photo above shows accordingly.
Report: {"value": 190, "unit": "A"}
